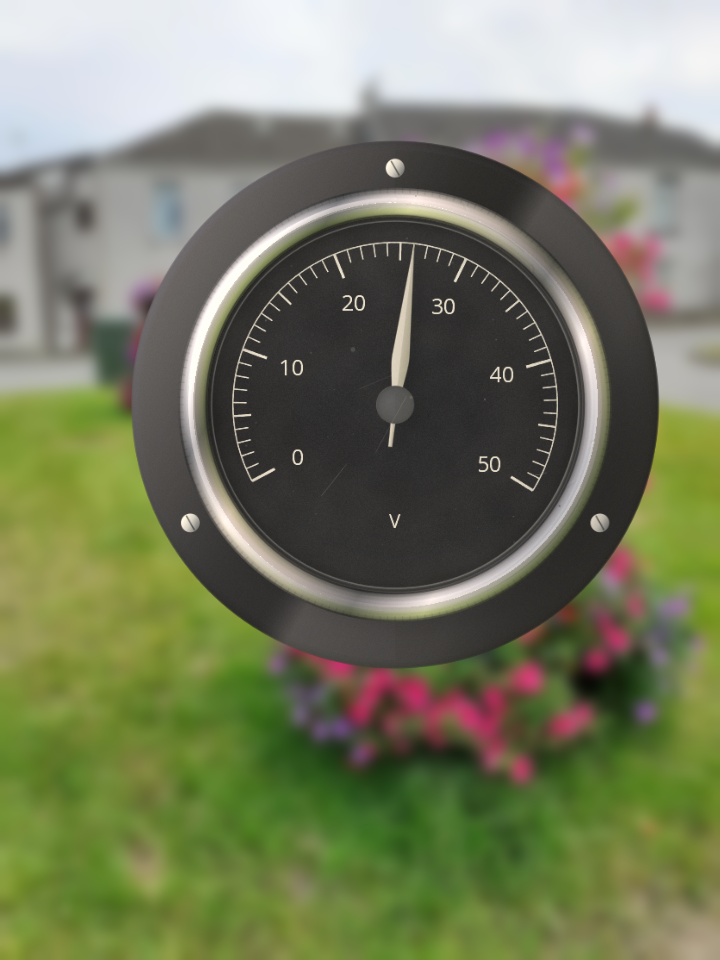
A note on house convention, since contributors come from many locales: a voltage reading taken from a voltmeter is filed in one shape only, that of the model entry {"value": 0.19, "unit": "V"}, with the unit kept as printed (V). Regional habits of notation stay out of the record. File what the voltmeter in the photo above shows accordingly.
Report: {"value": 26, "unit": "V"}
